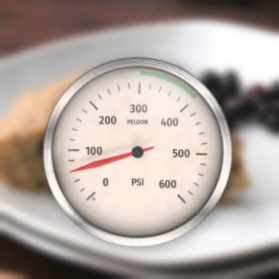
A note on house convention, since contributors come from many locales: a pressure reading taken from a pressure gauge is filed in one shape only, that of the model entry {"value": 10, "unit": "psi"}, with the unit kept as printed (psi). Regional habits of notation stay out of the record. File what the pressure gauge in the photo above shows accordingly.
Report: {"value": 60, "unit": "psi"}
